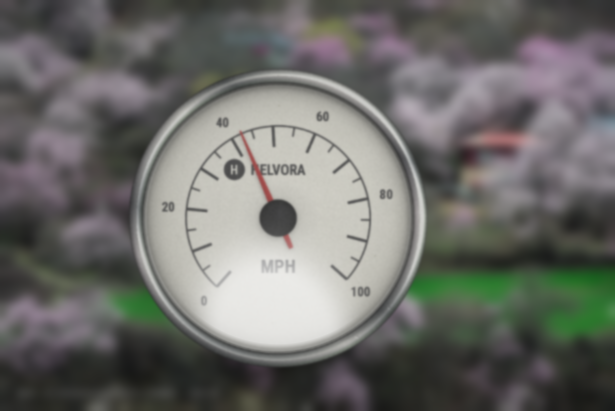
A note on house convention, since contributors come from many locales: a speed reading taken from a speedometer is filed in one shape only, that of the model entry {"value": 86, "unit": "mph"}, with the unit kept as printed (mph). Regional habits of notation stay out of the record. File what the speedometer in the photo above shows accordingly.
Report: {"value": 42.5, "unit": "mph"}
